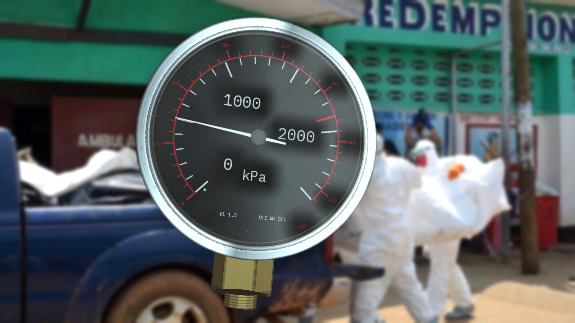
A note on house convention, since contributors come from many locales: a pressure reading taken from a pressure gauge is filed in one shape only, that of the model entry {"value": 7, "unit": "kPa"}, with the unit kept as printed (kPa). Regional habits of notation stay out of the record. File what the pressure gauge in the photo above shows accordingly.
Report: {"value": 500, "unit": "kPa"}
